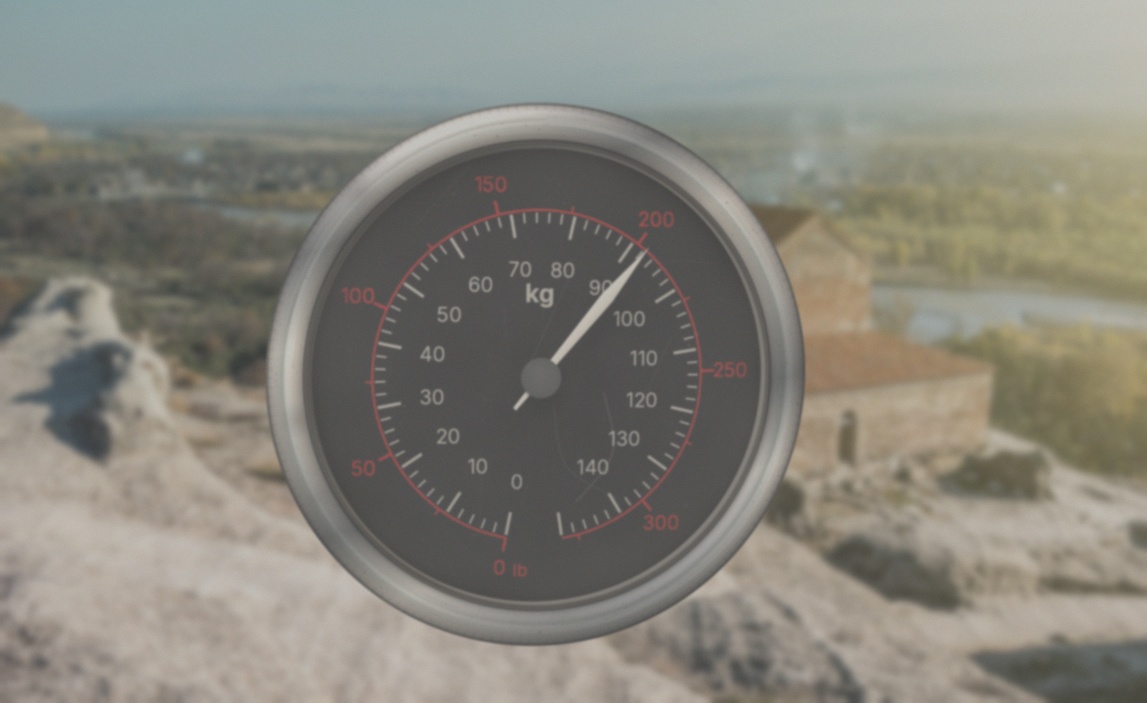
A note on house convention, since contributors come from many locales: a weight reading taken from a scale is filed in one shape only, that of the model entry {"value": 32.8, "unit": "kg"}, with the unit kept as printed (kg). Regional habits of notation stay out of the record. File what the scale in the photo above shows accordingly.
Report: {"value": 92, "unit": "kg"}
